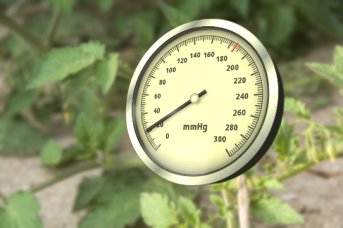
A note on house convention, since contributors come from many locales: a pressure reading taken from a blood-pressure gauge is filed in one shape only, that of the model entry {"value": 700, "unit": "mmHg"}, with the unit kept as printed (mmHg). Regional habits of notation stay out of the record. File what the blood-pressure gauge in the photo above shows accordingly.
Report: {"value": 20, "unit": "mmHg"}
